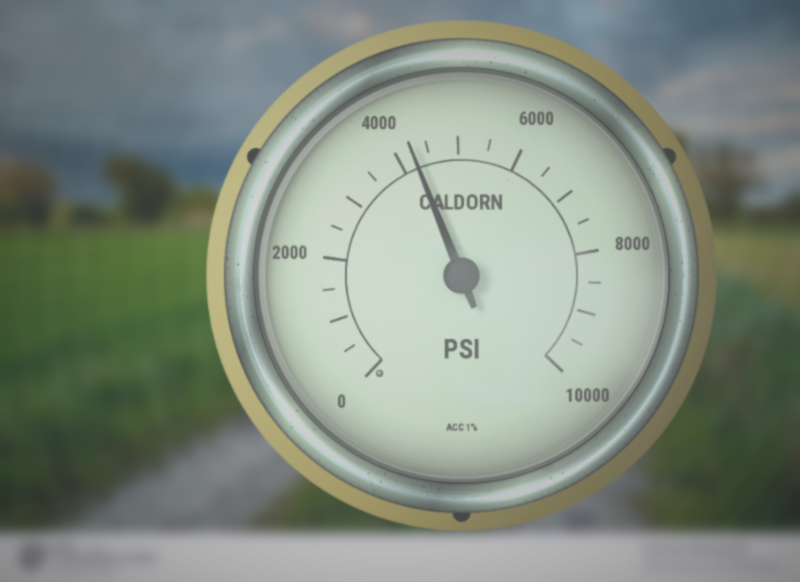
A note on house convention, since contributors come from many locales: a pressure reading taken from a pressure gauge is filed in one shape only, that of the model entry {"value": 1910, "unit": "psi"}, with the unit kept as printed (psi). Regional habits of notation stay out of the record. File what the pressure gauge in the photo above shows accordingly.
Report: {"value": 4250, "unit": "psi"}
